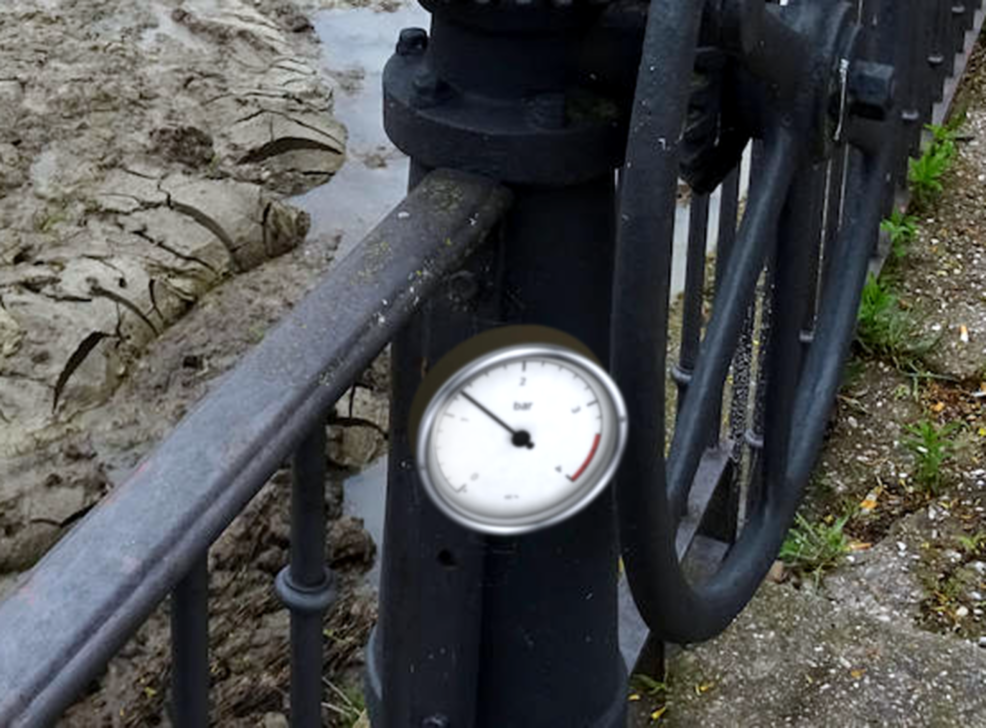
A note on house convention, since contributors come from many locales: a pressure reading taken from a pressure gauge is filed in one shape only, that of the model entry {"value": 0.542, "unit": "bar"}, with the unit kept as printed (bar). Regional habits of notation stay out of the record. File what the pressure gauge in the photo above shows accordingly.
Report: {"value": 1.3, "unit": "bar"}
